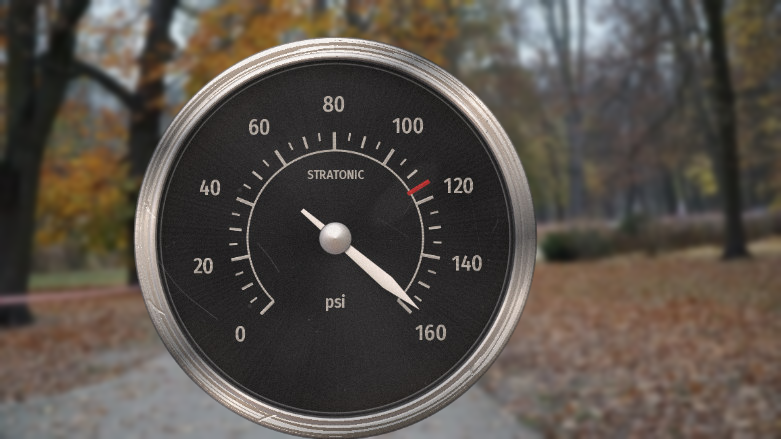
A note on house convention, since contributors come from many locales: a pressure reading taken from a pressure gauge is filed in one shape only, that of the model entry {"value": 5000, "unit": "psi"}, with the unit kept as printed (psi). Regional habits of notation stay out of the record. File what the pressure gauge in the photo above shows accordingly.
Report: {"value": 157.5, "unit": "psi"}
